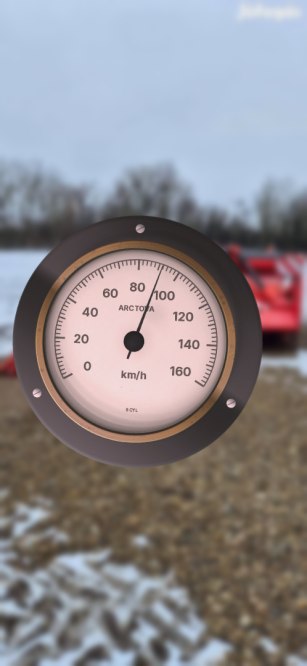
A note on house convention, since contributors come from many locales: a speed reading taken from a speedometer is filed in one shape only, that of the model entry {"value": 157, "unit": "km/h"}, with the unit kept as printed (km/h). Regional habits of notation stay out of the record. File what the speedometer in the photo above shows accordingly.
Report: {"value": 92, "unit": "km/h"}
